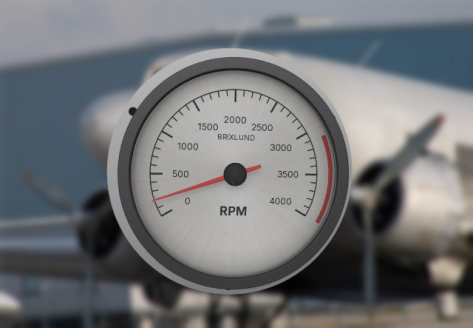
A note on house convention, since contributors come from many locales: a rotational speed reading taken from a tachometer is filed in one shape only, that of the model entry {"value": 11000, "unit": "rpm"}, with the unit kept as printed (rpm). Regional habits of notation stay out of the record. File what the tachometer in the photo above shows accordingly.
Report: {"value": 200, "unit": "rpm"}
